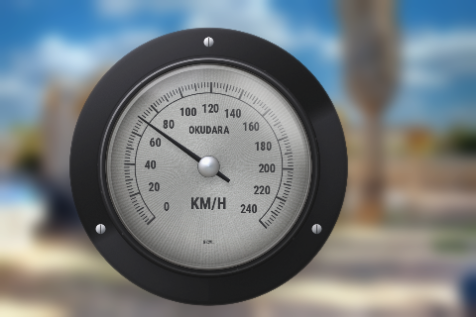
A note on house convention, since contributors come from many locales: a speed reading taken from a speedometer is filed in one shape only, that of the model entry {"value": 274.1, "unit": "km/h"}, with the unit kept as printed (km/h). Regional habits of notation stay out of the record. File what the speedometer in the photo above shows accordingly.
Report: {"value": 70, "unit": "km/h"}
